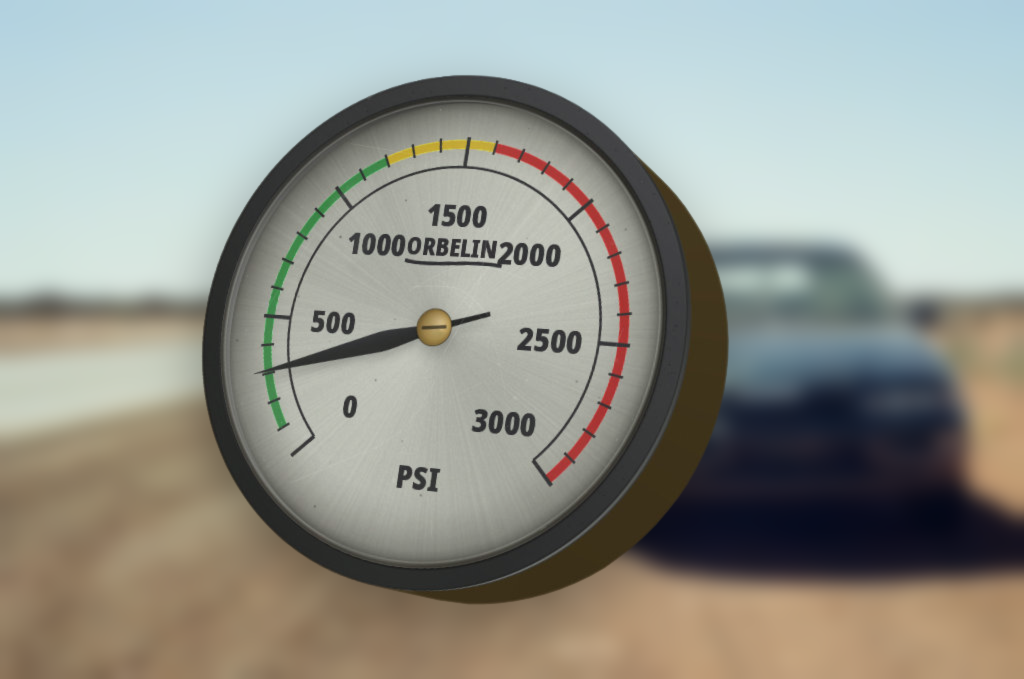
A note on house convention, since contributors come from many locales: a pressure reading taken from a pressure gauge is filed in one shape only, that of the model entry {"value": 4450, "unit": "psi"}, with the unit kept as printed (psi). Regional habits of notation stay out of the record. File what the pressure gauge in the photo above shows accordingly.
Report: {"value": 300, "unit": "psi"}
